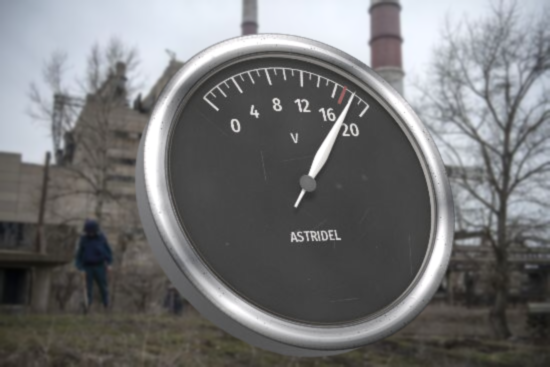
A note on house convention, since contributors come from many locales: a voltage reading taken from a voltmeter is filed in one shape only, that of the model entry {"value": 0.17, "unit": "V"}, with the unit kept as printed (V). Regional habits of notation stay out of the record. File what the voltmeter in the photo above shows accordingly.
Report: {"value": 18, "unit": "V"}
